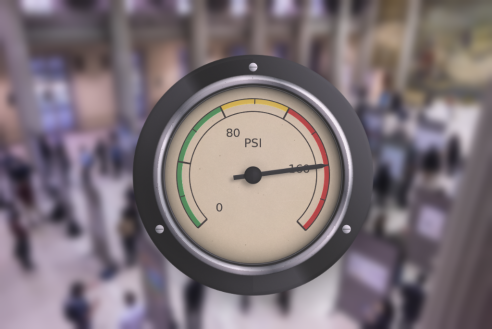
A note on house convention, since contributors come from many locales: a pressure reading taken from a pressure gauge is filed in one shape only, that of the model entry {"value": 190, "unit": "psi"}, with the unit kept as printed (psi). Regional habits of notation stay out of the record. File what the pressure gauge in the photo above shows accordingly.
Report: {"value": 160, "unit": "psi"}
